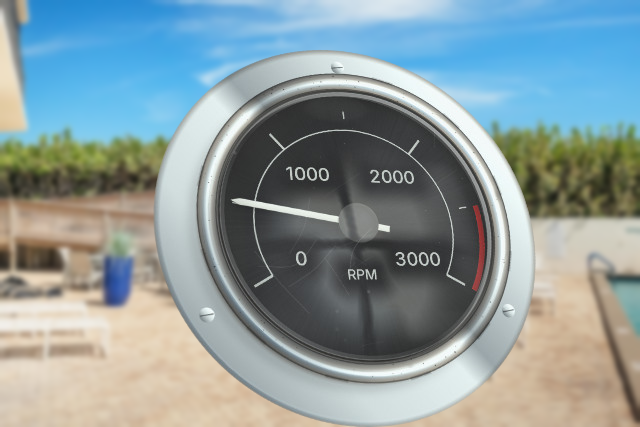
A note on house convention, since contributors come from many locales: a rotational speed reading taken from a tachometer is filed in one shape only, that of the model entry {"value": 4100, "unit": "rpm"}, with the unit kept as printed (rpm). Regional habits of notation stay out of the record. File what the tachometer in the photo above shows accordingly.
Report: {"value": 500, "unit": "rpm"}
